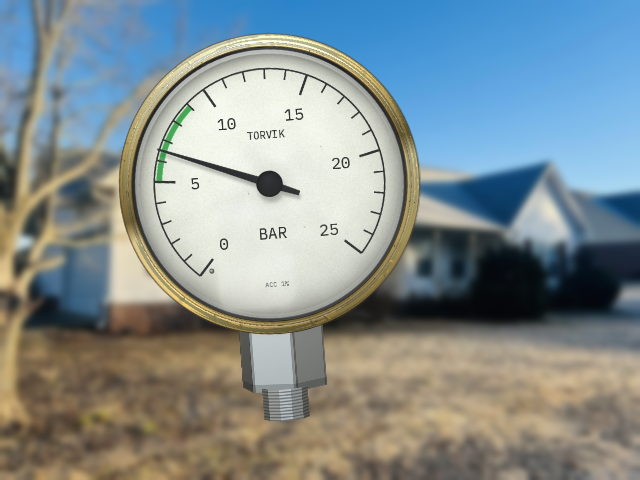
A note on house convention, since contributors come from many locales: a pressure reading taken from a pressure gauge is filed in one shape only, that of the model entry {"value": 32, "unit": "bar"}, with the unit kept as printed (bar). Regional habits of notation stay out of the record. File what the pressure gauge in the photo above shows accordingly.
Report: {"value": 6.5, "unit": "bar"}
